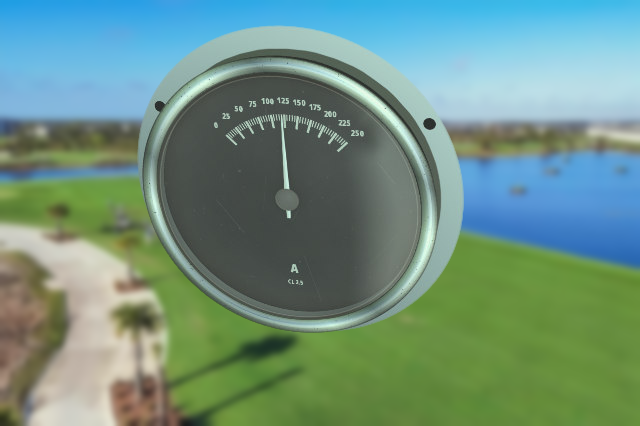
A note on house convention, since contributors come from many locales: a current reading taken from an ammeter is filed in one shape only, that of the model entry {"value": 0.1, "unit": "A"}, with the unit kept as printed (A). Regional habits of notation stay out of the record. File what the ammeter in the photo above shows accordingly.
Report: {"value": 125, "unit": "A"}
